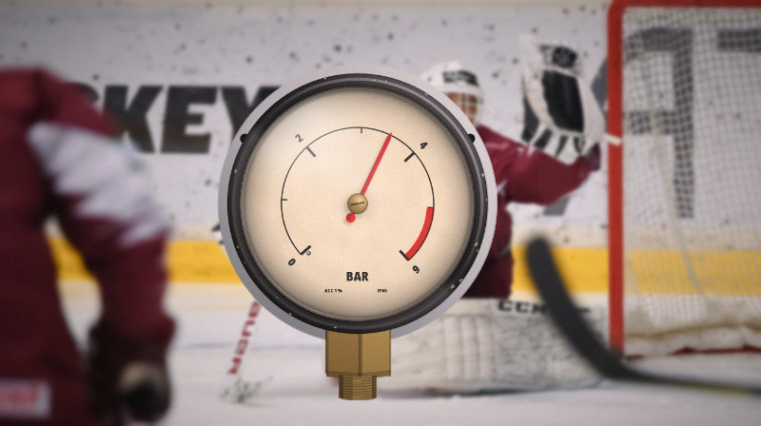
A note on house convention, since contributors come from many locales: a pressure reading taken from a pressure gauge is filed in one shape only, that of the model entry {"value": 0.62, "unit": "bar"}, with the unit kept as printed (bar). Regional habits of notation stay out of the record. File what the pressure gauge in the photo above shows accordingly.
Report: {"value": 3.5, "unit": "bar"}
